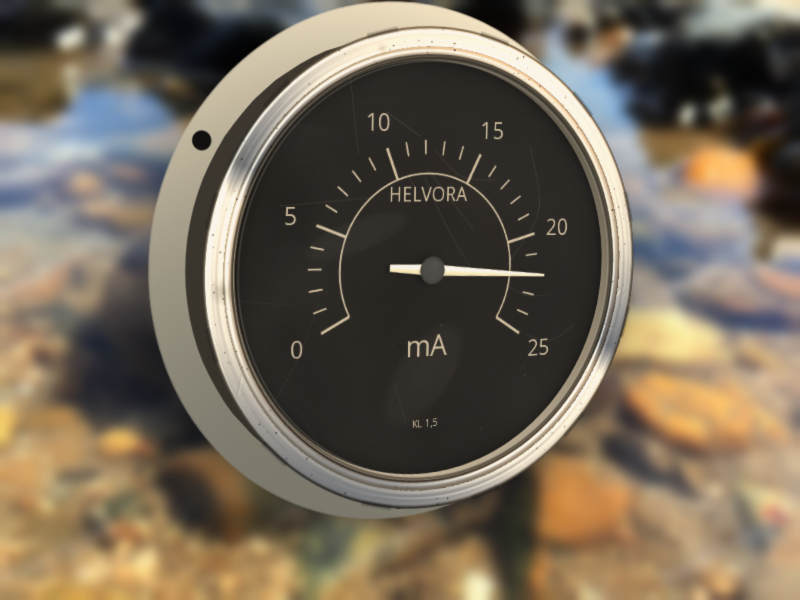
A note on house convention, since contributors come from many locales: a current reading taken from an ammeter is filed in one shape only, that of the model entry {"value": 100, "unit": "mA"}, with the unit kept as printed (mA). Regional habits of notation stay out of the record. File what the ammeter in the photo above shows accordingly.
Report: {"value": 22, "unit": "mA"}
